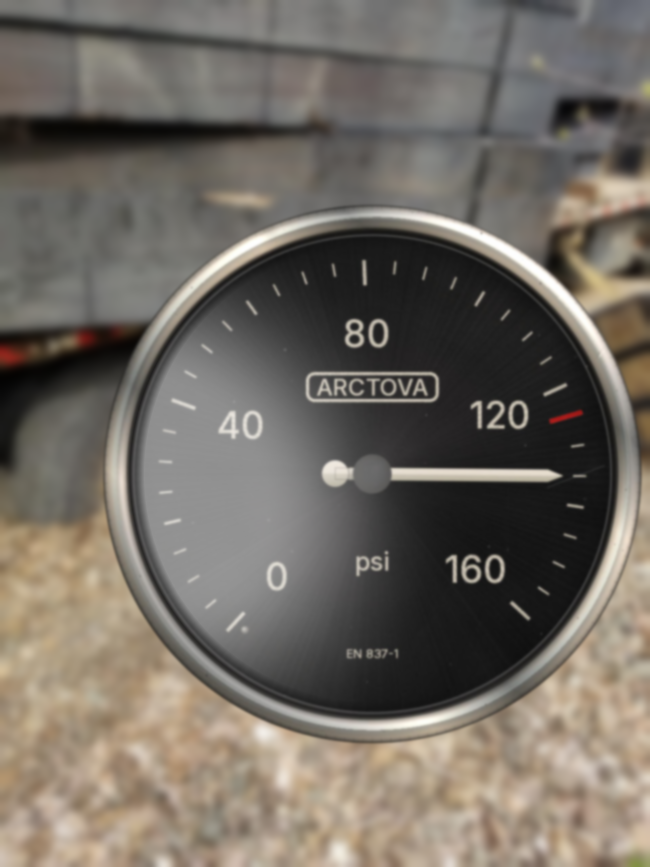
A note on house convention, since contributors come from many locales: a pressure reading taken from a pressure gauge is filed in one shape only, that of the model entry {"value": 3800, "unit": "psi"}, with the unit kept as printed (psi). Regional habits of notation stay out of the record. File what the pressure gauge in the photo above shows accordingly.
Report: {"value": 135, "unit": "psi"}
